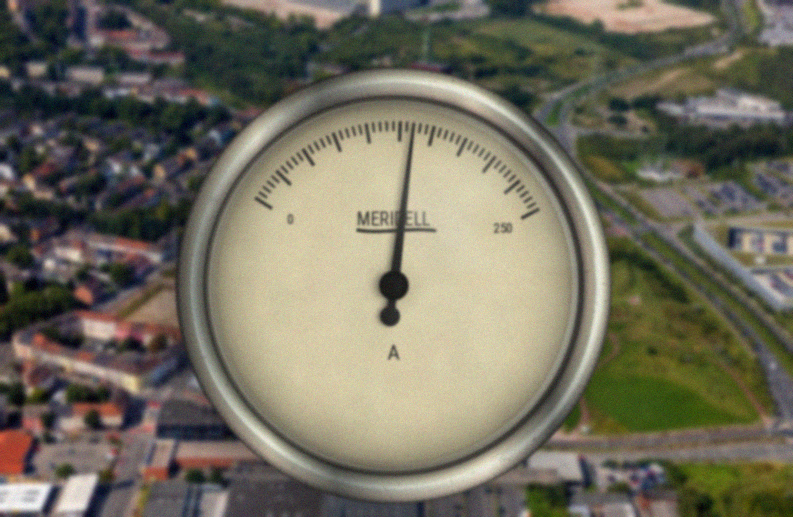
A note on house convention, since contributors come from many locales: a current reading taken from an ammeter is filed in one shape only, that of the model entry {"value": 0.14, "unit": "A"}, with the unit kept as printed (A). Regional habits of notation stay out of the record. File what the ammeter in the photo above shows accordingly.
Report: {"value": 135, "unit": "A"}
